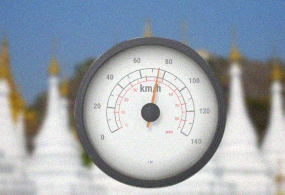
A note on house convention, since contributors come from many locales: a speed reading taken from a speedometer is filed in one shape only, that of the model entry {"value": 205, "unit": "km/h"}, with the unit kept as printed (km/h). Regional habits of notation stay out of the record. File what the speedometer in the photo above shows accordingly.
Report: {"value": 75, "unit": "km/h"}
